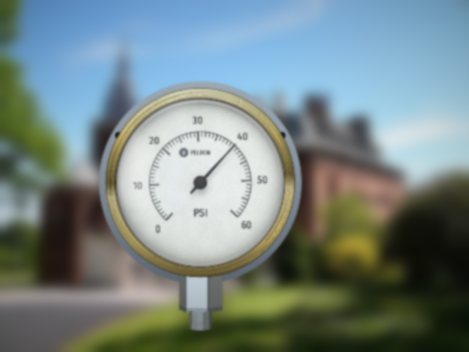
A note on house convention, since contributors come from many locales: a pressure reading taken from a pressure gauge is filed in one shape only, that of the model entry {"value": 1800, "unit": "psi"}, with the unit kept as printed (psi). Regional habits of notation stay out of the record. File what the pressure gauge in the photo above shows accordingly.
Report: {"value": 40, "unit": "psi"}
